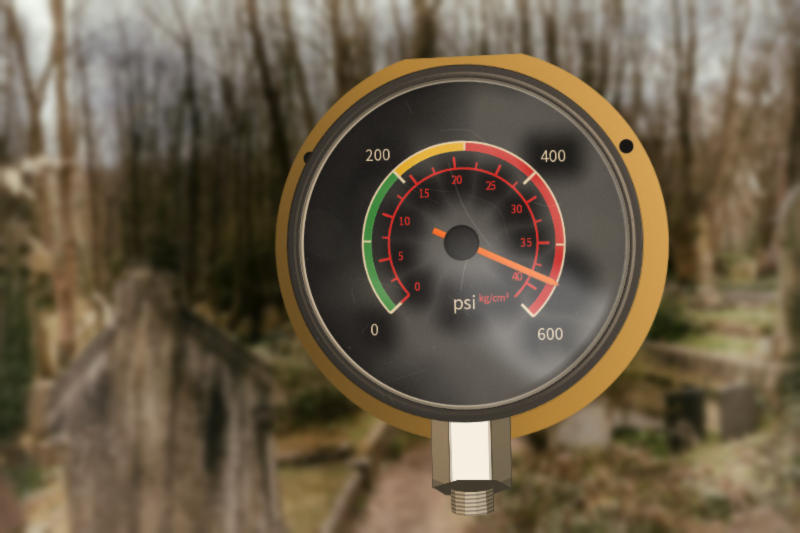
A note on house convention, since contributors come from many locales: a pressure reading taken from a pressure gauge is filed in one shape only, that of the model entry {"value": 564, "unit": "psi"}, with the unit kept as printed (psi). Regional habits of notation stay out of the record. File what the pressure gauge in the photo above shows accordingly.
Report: {"value": 550, "unit": "psi"}
